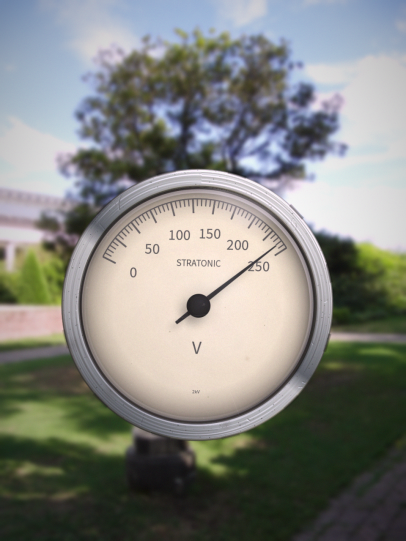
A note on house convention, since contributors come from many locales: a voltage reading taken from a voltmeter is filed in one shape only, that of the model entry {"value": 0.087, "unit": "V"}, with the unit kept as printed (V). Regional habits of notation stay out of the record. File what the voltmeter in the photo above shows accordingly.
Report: {"value": 240, "unit": "V"}
